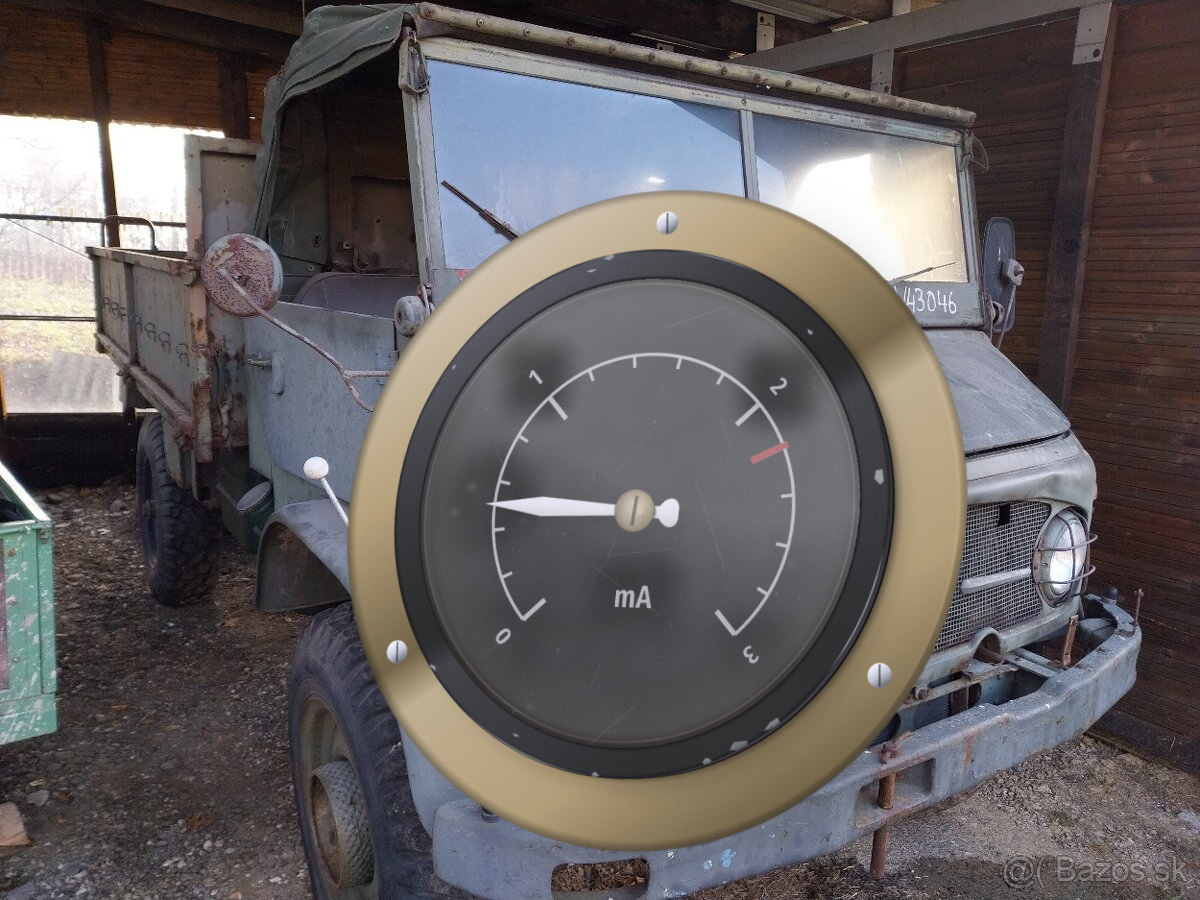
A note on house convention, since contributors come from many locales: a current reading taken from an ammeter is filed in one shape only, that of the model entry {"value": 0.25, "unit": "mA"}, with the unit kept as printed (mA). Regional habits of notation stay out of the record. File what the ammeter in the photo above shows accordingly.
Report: {"value": 0.5, "unit": "mA"}
